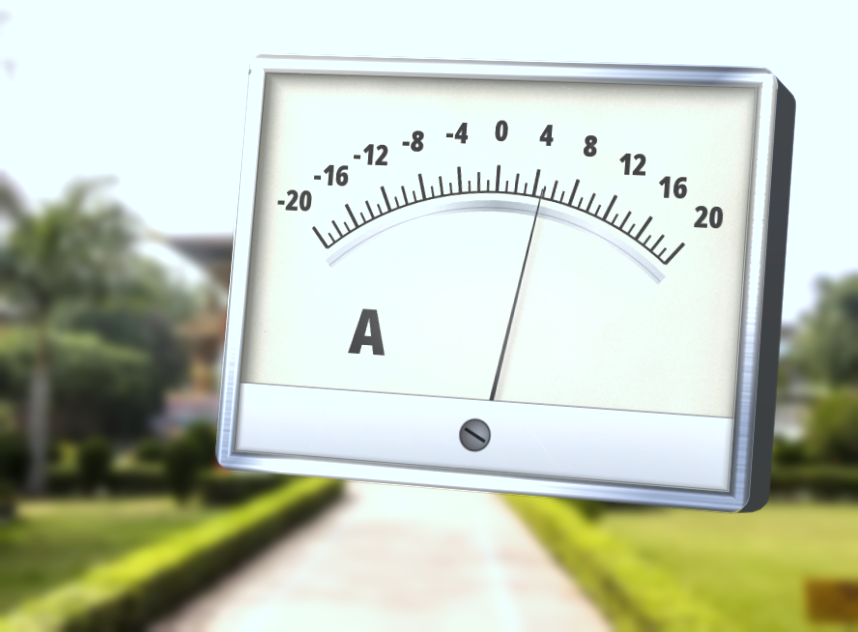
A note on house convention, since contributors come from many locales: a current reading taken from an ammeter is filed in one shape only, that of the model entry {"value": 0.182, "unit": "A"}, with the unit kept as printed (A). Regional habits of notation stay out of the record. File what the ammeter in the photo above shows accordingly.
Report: {"value": 5, "unit": "A"}
